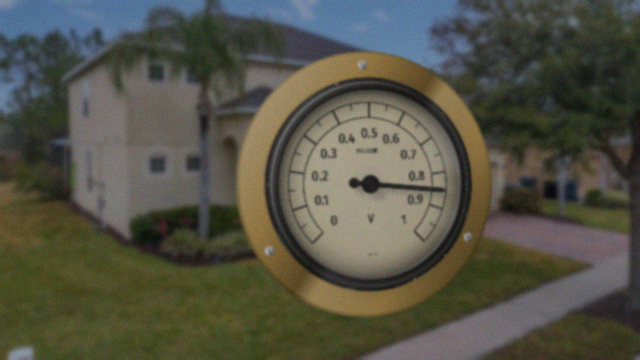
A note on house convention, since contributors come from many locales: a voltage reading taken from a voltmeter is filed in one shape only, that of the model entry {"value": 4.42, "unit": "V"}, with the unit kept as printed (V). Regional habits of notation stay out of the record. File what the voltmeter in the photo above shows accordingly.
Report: {"value": 0.85, "unit": "V"}
